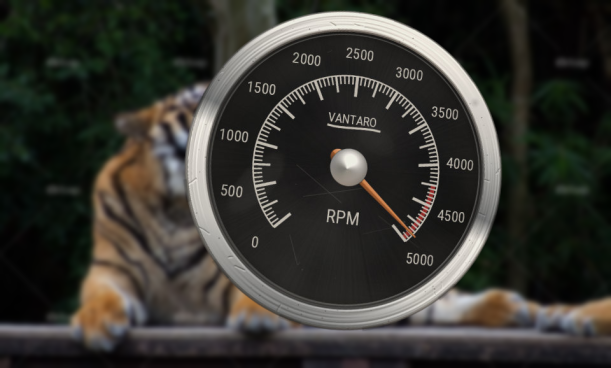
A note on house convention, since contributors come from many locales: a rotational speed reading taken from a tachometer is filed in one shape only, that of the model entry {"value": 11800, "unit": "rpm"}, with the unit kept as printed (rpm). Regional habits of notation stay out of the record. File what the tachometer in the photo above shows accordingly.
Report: {"value": 4900, "unit": "rpm"}
